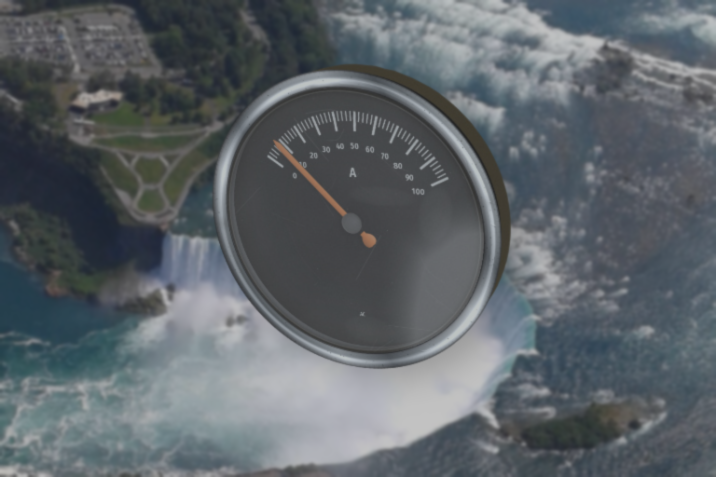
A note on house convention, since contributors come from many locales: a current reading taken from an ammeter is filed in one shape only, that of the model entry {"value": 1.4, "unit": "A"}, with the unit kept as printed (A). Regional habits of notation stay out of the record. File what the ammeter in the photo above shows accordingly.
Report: {"value": 10, "unit": "A"}
